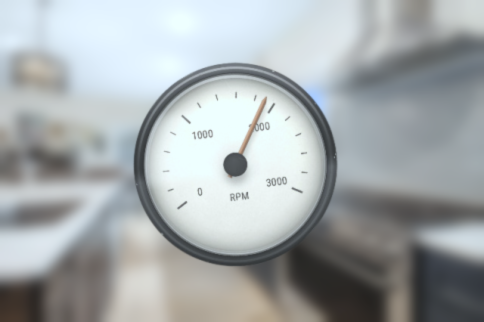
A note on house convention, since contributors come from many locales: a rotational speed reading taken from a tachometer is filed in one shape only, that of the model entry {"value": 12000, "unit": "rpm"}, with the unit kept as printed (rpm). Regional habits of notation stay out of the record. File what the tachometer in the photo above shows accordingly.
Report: {"value": 1900, "unit": "rpm"}
